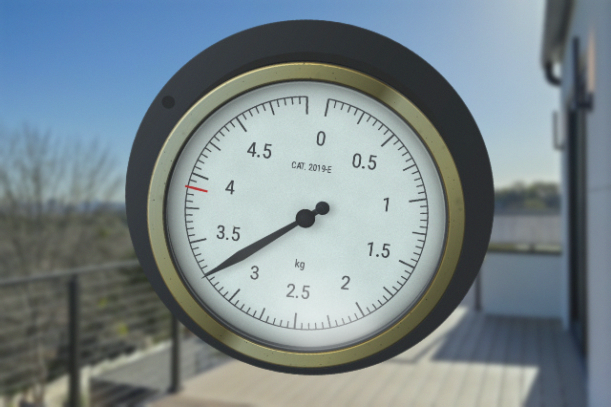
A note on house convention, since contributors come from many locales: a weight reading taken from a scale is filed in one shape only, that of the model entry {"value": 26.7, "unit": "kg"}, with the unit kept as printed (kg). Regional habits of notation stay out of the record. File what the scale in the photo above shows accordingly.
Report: {"value": 3.25, "unit": "kg"}
